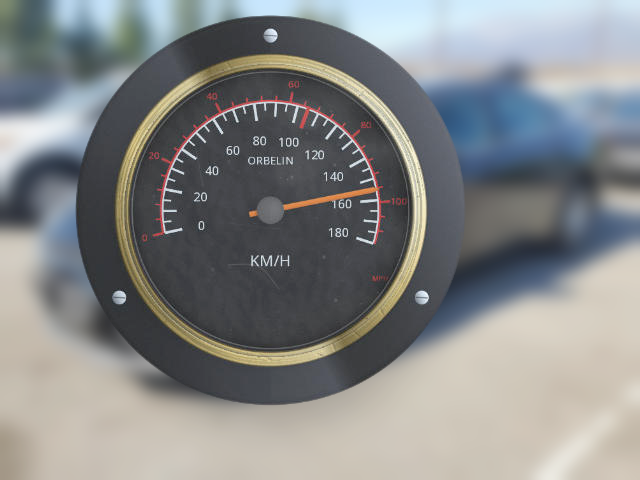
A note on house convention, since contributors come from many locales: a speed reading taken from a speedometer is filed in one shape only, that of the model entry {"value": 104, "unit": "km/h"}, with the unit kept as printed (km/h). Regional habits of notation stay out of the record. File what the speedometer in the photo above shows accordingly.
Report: {"value": 155, "unit": "km/h"}
